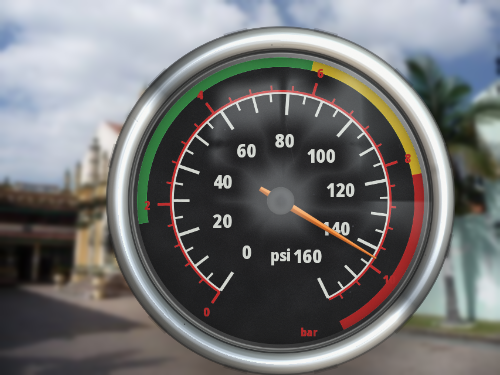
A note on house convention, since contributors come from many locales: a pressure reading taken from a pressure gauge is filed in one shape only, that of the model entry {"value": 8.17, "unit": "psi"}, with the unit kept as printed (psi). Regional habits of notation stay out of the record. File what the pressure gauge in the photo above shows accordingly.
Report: {"value": 142.5, "unit": "psi"}
